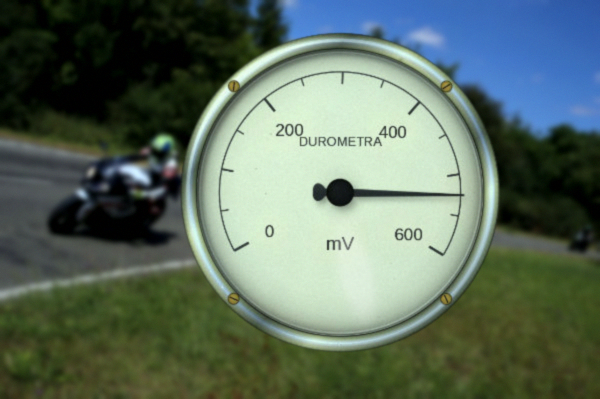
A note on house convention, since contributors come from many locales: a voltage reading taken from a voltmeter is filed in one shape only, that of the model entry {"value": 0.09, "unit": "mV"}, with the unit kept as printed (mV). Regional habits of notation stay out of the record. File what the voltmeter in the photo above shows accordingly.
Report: {"value": 525, "unit": "mV"}
